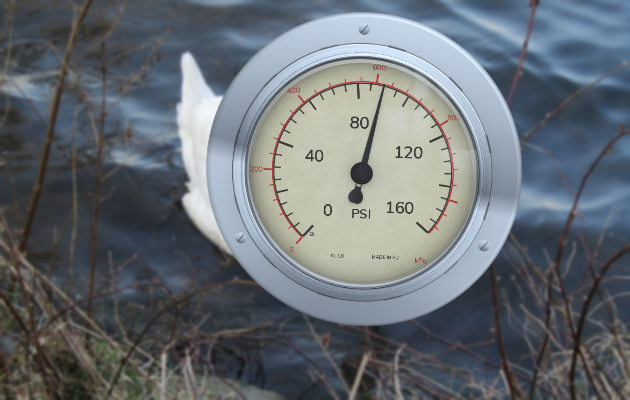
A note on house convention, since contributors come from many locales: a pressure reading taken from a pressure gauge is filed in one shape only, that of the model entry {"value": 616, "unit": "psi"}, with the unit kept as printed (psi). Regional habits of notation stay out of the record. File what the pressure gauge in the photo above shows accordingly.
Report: {"value": 90, "unit": "psi"}
